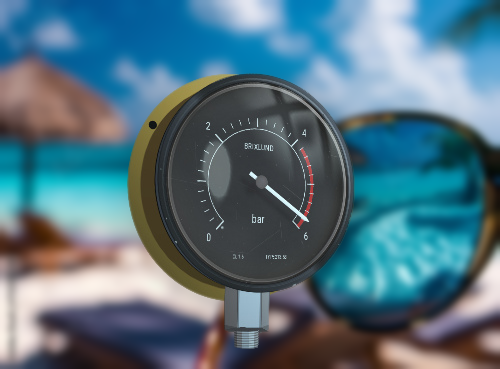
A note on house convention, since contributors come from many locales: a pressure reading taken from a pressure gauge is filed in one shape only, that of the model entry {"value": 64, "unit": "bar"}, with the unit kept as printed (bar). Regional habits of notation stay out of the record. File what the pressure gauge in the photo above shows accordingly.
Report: {"value": 5.8, "unit": "bar"}
